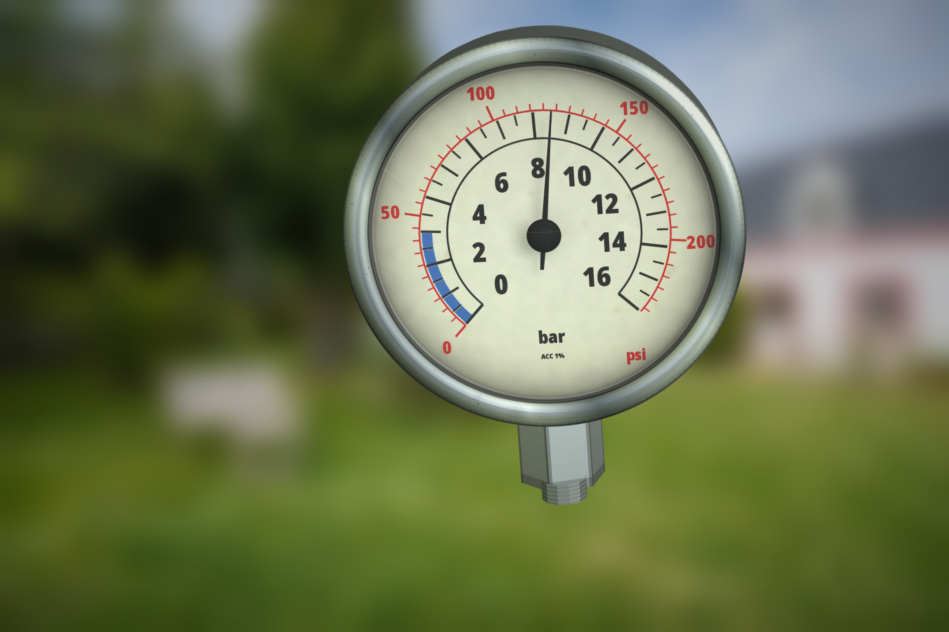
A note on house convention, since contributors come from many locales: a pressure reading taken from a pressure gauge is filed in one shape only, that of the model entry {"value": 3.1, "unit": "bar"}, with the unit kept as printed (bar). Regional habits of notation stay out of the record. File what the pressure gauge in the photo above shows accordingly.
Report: {"value": 8.5, "unit": "bar"}
